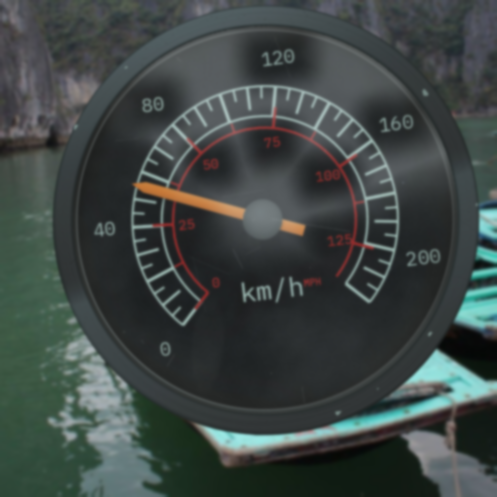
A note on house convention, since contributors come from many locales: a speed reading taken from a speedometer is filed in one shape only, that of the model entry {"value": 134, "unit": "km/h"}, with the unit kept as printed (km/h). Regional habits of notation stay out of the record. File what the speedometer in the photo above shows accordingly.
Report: {"value": 55, "unit": "km/h"}
